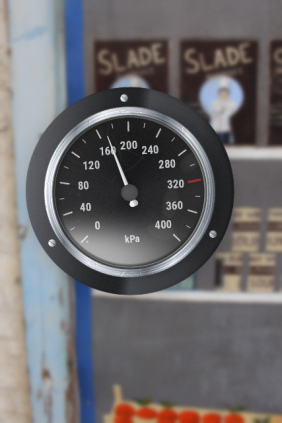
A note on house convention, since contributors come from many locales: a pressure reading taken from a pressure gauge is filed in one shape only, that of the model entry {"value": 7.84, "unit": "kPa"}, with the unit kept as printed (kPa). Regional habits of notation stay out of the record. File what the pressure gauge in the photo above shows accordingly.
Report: {"value": 170, "unit": "kPa"}
